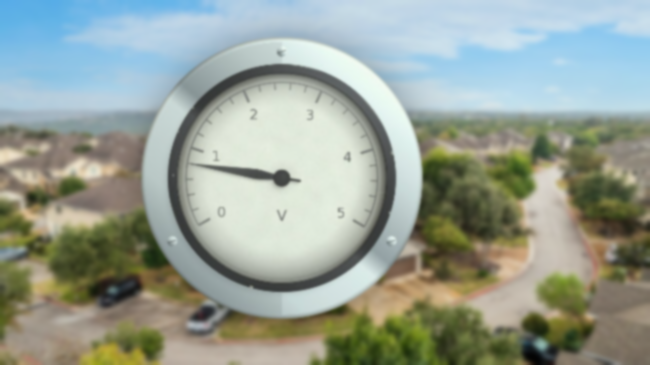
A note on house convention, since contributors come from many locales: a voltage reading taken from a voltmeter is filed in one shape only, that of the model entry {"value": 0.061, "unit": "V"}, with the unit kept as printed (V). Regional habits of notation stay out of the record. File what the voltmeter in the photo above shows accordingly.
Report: {"value": 0.8, "unit": "V"}
